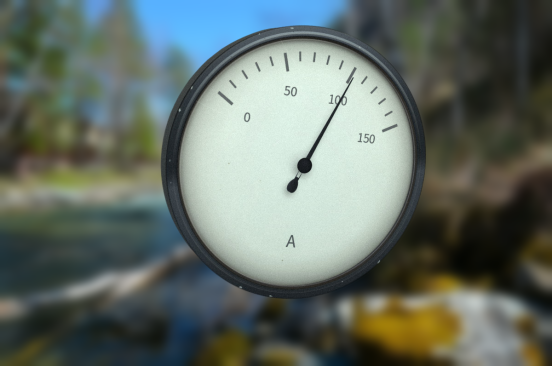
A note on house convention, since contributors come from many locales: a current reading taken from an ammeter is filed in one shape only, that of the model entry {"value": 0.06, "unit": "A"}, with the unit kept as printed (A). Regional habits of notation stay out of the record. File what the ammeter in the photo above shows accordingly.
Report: {"value": 100, "unit": "A"}
